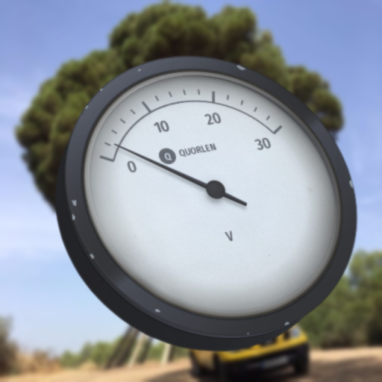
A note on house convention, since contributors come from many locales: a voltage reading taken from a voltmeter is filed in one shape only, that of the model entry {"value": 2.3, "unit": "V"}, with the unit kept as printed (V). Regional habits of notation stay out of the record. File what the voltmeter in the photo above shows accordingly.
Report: {"value": 2, "unit": "V"}
